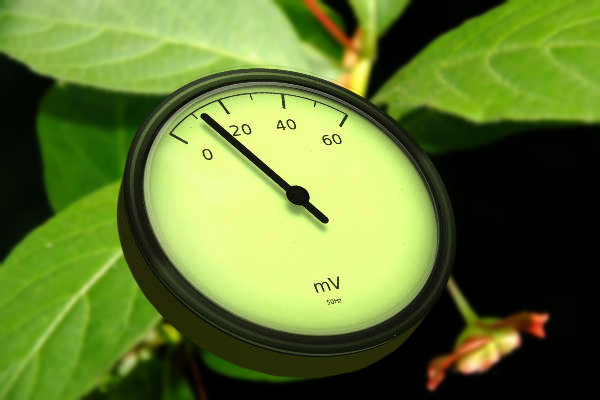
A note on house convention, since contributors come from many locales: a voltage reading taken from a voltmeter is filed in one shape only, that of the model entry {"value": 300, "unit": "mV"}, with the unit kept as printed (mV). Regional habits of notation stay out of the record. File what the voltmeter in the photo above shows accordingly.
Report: {"value": 10, "unit": "mV"}
